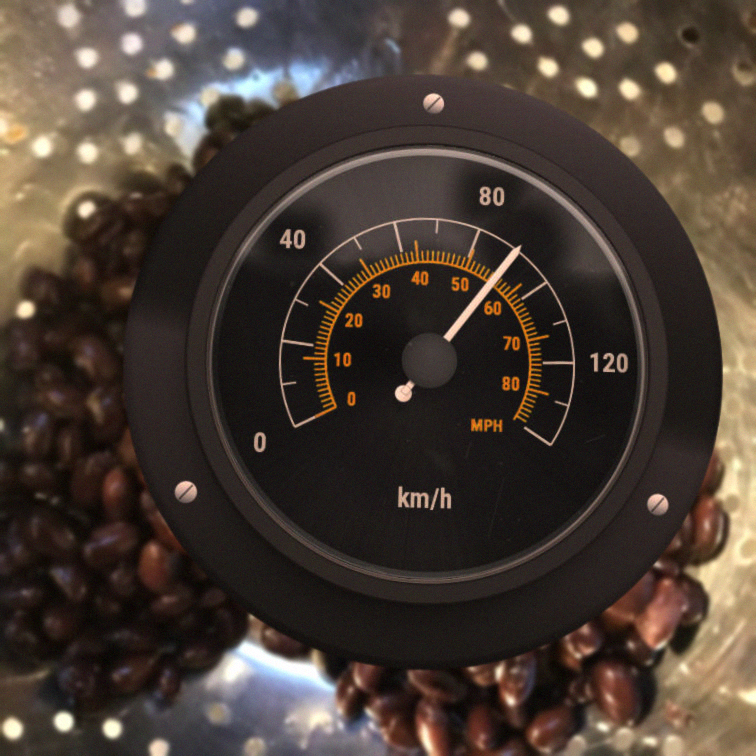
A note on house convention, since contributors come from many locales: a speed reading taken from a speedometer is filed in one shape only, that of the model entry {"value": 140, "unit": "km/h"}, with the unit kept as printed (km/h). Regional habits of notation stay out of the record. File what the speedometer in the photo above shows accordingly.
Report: {"value": 90, "unit": "km/h"}
